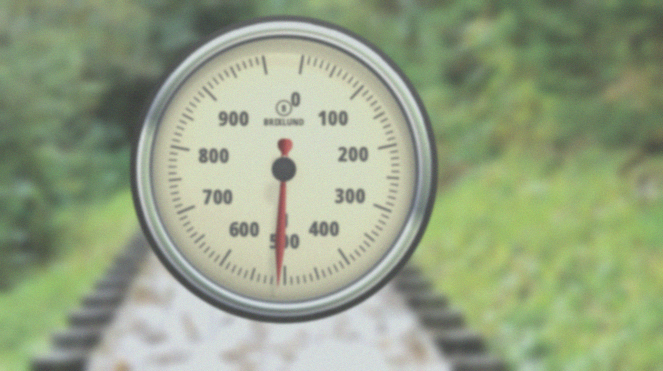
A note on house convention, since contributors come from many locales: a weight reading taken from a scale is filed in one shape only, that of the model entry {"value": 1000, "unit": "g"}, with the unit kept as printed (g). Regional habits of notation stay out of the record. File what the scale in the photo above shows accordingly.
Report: {"value": 510, "unit": "g"}
